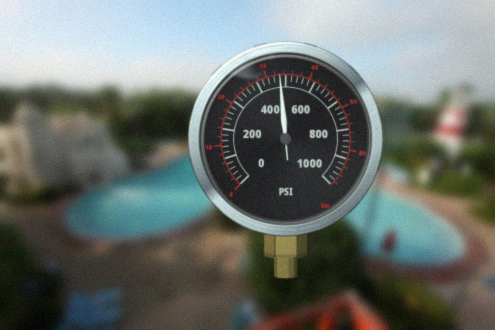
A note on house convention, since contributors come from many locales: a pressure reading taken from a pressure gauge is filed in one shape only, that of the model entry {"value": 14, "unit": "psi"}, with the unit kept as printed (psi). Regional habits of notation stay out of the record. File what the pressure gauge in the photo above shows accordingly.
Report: {"value": 480, "unit": "psi"}
